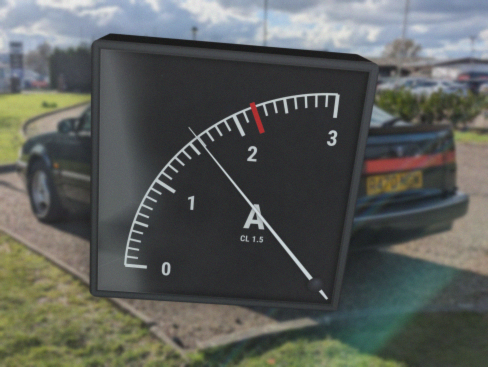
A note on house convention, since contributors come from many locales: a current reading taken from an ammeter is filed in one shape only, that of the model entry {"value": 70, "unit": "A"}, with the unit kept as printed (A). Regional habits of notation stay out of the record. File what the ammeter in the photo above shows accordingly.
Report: {"value": 1.6, "unit": "A"}
